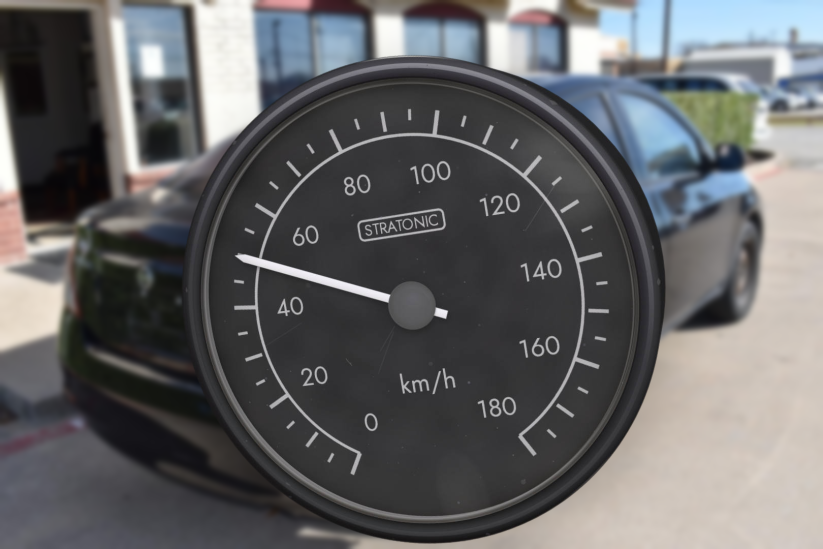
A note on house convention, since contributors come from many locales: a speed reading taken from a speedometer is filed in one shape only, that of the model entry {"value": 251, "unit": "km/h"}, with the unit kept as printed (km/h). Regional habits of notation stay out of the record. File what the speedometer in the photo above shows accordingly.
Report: {"value": 50, "unit": "km/h"}
